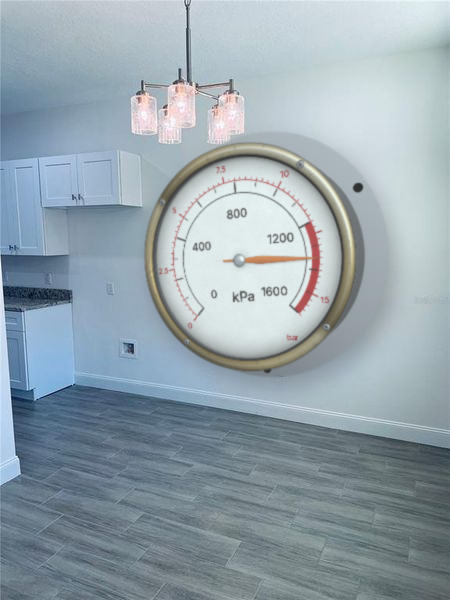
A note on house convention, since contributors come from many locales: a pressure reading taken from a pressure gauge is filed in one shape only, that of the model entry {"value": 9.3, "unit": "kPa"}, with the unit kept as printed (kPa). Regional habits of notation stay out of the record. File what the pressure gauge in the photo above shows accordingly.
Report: {"value": 1350, "unit": "kPa"}
